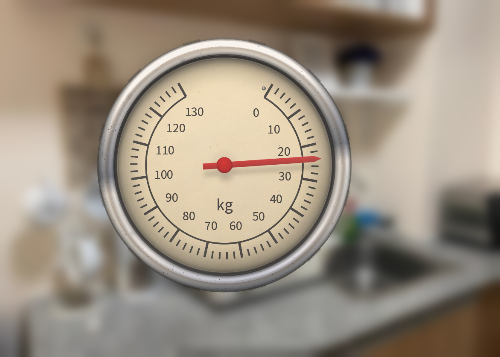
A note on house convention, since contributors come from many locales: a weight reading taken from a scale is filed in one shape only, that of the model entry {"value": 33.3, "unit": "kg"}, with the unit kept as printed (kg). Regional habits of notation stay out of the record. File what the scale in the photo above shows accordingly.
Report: {"value": 24, "unit": "kg"}
